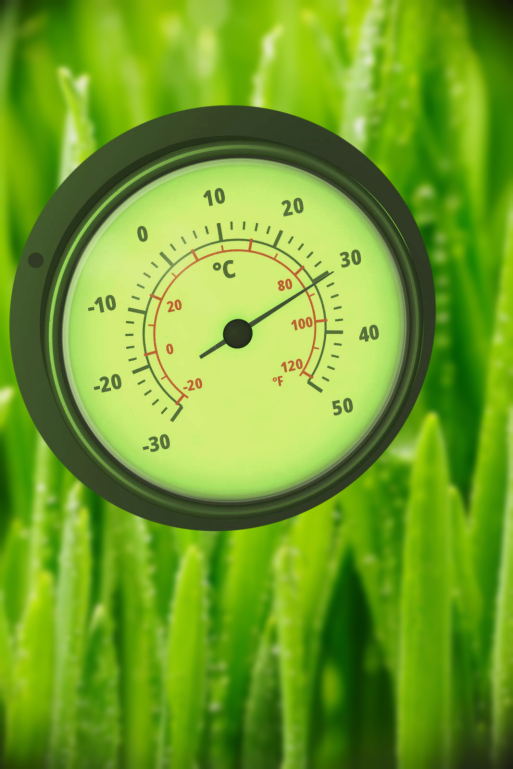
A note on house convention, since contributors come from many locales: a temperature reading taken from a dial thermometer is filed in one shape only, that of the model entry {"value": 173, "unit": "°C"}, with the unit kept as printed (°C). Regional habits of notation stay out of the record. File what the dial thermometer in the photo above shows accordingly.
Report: {"value": 30, "unit": "°C"}
